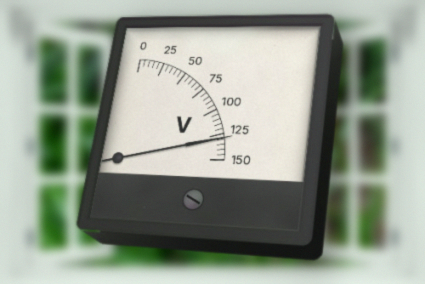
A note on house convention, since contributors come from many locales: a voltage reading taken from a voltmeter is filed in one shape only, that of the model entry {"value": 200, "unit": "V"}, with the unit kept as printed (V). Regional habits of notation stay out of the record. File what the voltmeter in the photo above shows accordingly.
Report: {"value": 130, "unit": "V"}
